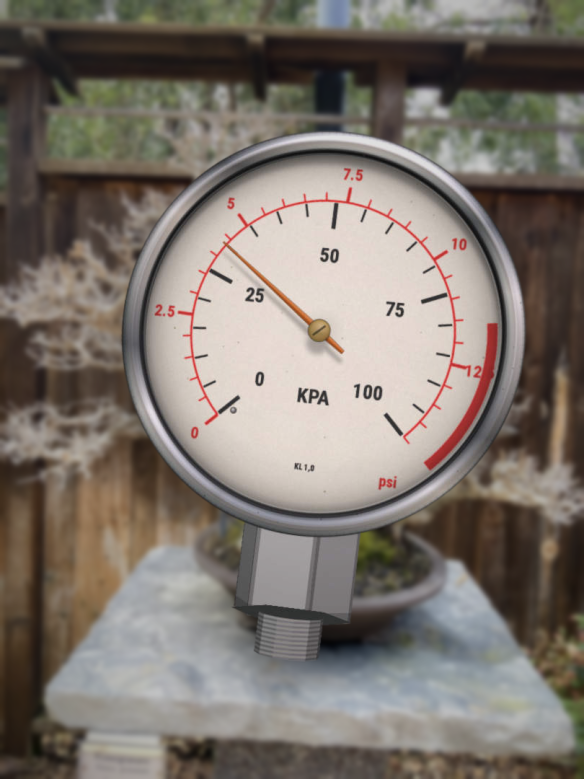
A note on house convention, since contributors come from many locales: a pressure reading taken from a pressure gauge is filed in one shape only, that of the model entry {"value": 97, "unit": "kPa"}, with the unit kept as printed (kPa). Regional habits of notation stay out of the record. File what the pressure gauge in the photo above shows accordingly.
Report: {"value": 30, "unit": "kPa"}
